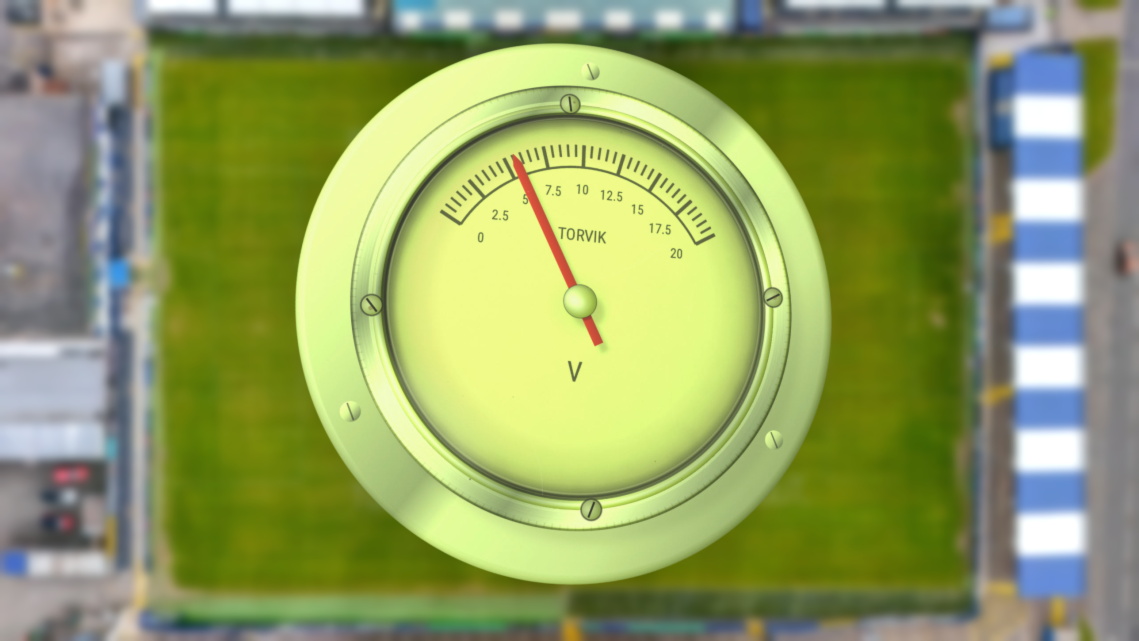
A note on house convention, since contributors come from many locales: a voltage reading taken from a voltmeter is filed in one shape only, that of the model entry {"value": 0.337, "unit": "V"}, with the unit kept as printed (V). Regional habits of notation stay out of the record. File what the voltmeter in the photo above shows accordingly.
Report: {"value": 5.5, "unit": "V"}
